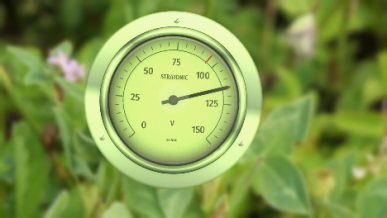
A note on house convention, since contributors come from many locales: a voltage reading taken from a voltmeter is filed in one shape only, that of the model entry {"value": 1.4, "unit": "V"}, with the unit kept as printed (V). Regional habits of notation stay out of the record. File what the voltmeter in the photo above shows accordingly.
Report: {"value": 115, "unit": "V"}
